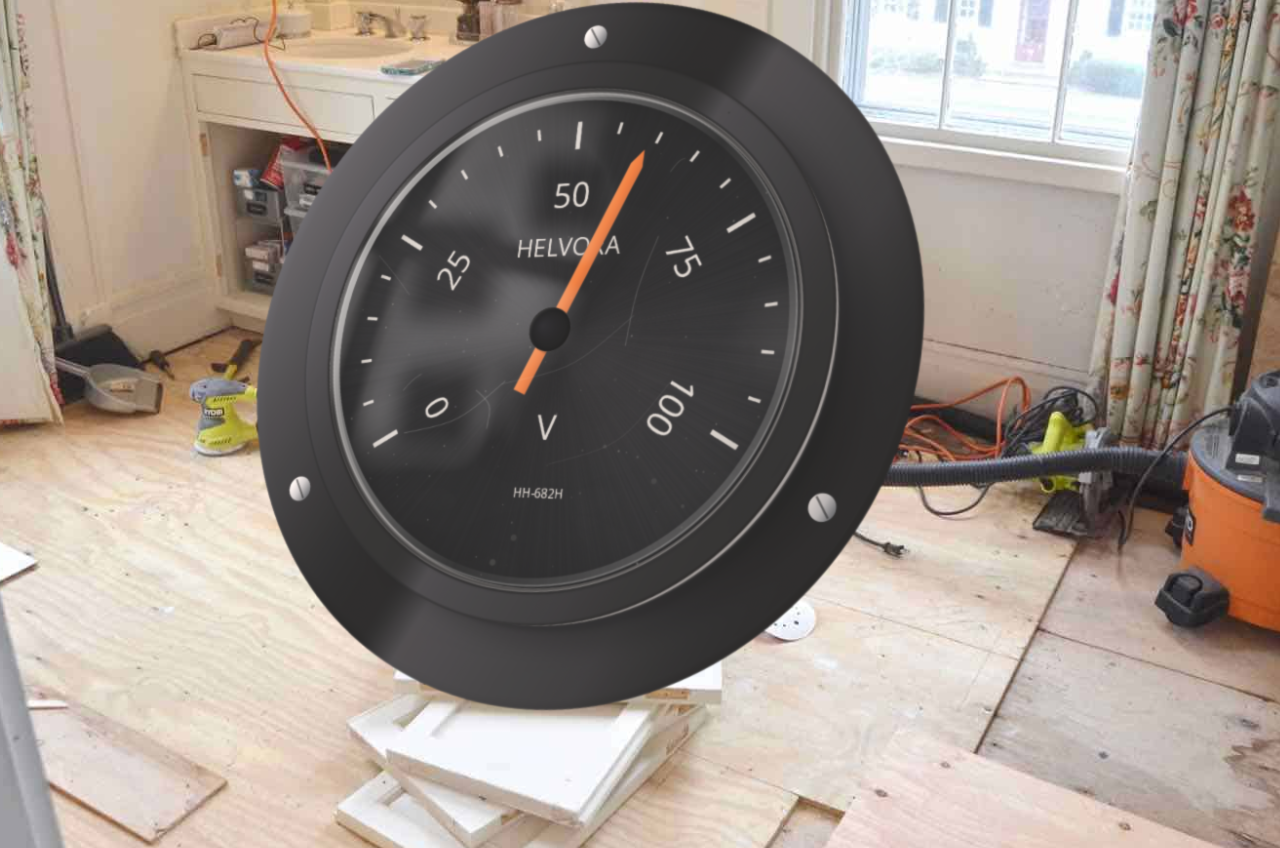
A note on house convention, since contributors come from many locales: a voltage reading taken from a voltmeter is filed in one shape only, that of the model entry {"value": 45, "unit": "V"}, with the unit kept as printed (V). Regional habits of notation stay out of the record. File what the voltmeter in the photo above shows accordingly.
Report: {"value": 60, "unit": "V"}
